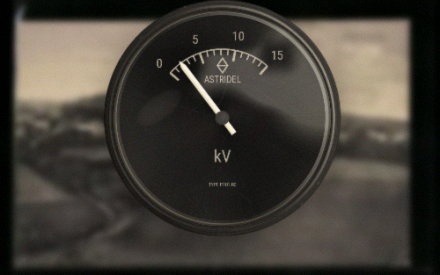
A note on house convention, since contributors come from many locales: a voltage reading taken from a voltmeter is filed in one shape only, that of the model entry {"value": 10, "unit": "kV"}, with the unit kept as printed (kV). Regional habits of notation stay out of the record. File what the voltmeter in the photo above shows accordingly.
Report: {"value": 2, "unit": "kV"}
